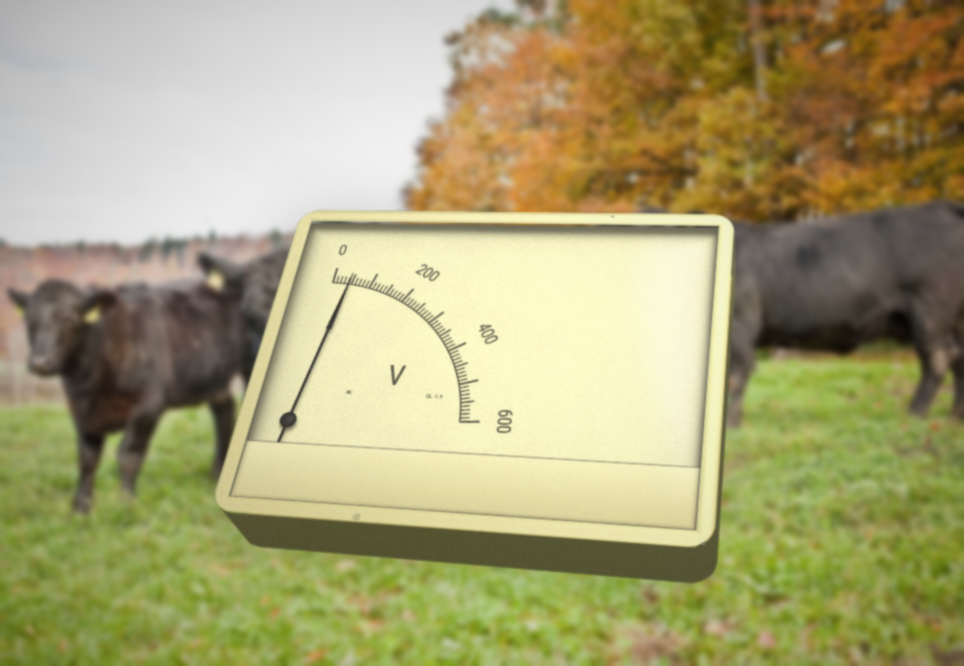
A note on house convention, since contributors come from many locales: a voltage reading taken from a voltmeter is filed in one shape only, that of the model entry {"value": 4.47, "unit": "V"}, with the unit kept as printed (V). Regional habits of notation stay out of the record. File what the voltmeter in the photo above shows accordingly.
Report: {"value": 50, "unit": "V"}
